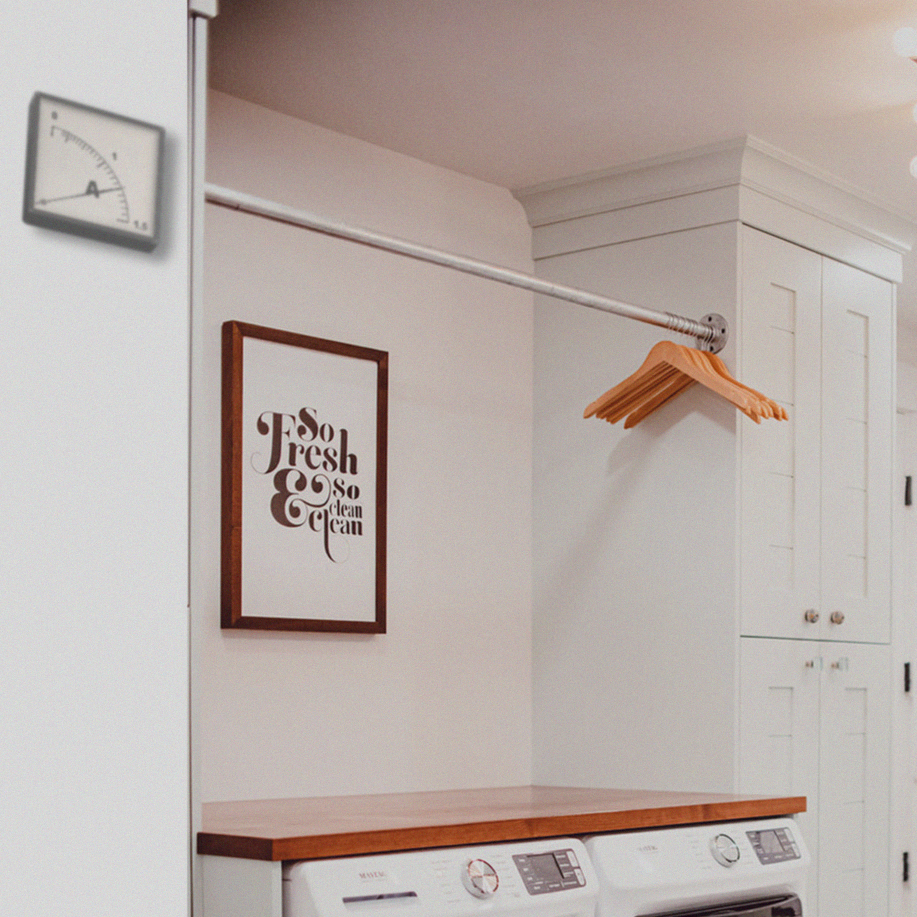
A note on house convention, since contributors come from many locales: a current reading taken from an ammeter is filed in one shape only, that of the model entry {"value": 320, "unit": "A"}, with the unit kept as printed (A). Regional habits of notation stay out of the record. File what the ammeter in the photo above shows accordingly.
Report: {"value": 1.25, "unit": "A"}
